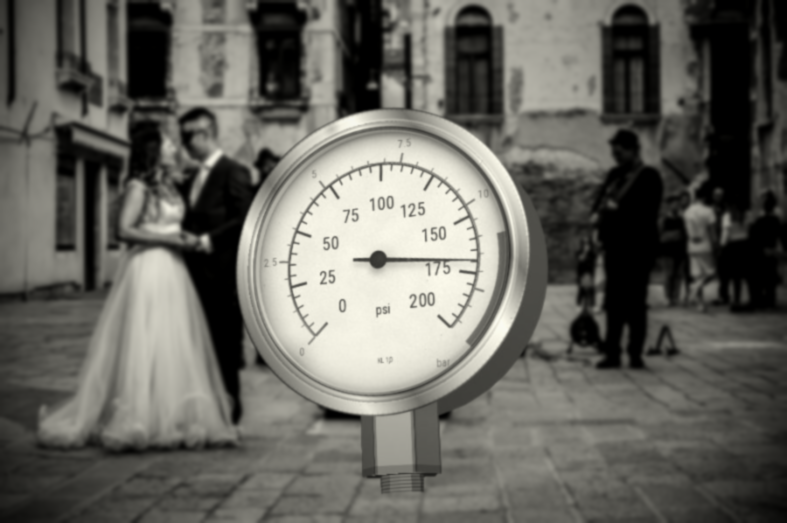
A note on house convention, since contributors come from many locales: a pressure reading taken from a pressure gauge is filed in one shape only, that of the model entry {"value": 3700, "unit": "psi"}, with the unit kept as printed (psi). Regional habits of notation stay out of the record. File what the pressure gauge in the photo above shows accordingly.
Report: {"value": 170, "unit": "psi"}
